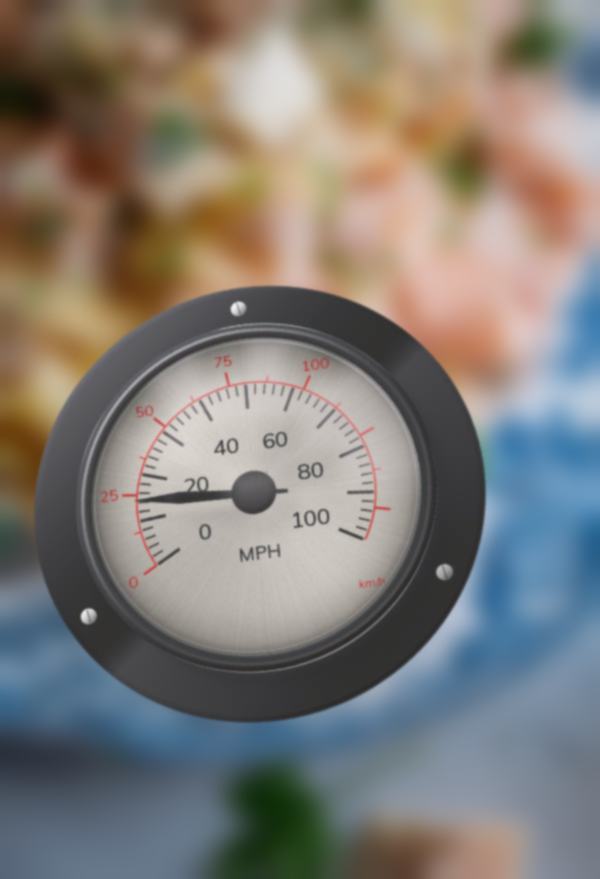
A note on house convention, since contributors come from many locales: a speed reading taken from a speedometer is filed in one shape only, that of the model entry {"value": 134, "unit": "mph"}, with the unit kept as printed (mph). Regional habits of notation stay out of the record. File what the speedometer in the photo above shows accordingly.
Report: {"value": 14, "unit": "mph"}
